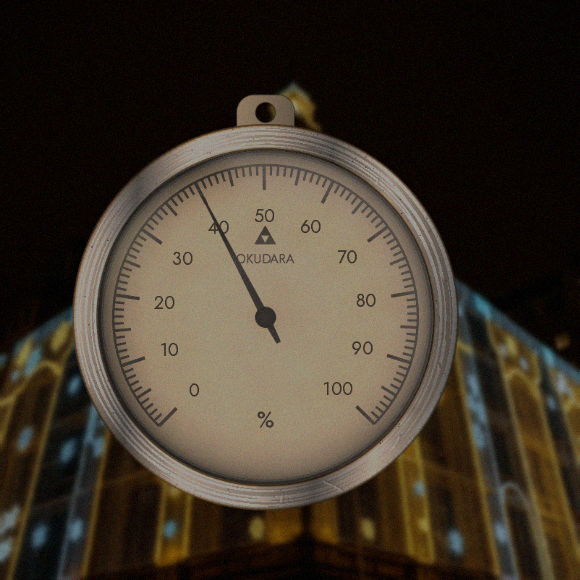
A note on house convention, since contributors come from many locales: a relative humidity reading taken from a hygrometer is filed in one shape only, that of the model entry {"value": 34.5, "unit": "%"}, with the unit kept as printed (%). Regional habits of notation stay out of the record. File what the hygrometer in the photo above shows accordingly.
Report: {"value": 40, "unit": "%"}
